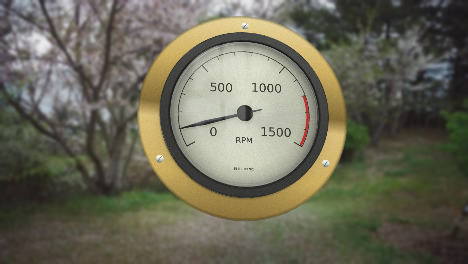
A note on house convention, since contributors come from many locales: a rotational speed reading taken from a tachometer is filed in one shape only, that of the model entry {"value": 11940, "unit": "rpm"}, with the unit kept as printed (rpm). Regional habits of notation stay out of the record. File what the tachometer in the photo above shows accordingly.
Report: {"value": 100, "unit": "rpm"}
